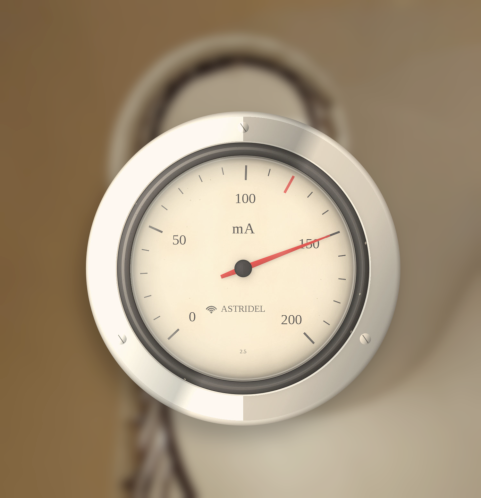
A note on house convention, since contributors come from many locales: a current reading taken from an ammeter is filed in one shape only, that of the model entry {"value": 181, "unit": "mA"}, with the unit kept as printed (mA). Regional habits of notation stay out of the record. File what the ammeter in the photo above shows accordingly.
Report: {"value": 150, "unit": "mA"}
